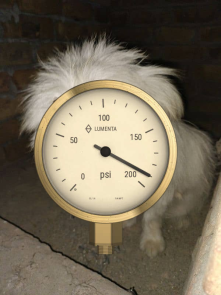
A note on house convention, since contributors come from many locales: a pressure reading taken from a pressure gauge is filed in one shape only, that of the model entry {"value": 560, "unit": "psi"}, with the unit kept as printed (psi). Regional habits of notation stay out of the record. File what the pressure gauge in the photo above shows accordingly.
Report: {"value": 190, "unit": "psi"}
